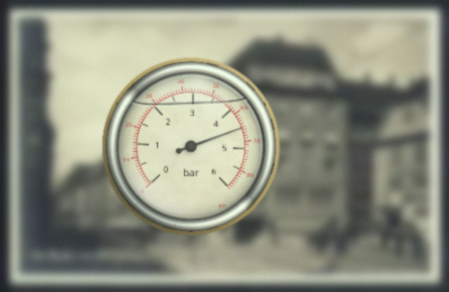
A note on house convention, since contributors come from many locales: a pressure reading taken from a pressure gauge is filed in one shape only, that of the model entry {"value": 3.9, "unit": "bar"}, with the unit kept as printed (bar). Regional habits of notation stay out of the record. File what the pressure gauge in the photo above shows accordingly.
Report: {"value": 4.5, "unit": "bar"}
